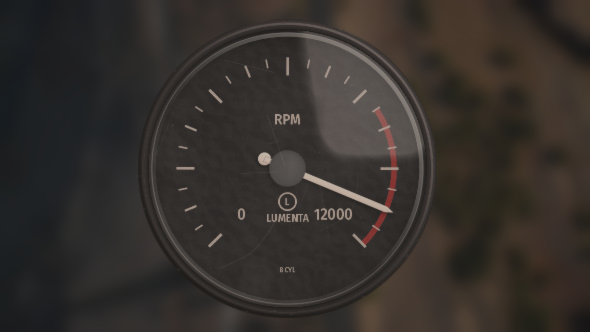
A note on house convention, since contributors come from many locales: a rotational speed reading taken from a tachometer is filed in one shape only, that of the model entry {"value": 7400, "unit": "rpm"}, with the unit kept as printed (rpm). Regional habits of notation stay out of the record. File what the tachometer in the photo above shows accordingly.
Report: {"value": 11000, "unit": "rpm"}
